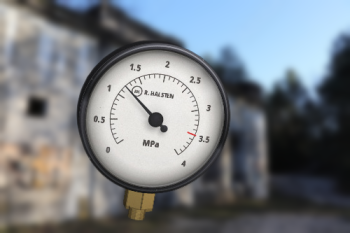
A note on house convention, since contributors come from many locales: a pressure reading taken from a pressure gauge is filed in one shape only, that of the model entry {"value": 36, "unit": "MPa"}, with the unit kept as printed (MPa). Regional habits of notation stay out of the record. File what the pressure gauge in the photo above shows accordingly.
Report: {"value": 1.2, "unit": "MPa"}
